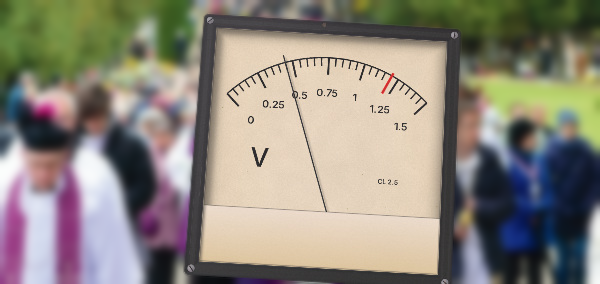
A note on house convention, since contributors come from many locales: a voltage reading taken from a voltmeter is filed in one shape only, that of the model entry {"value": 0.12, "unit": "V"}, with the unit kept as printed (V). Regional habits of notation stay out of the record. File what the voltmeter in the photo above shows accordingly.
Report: {"value": 0.45, "unit": "V"}
